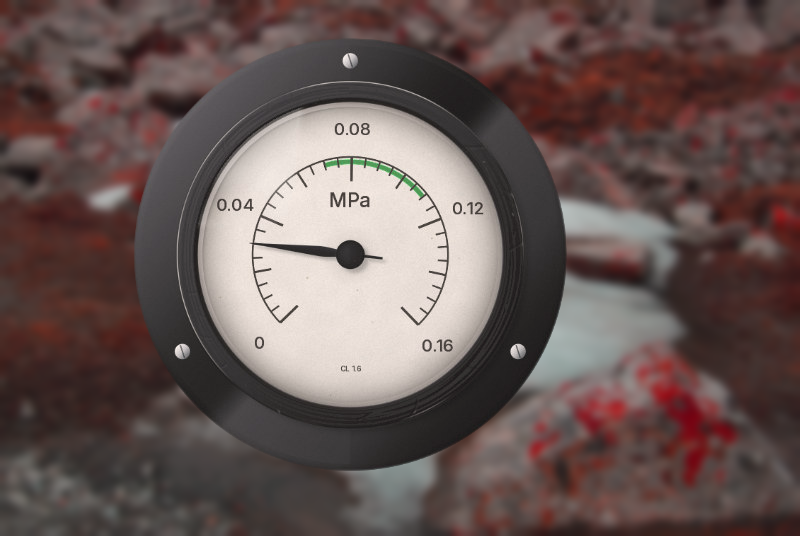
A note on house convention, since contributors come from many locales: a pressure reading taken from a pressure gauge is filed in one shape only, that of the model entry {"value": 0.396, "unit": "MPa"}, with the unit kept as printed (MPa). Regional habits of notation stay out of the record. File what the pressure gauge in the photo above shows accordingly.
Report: {"value": 0.03, "unit": "MPa"}
